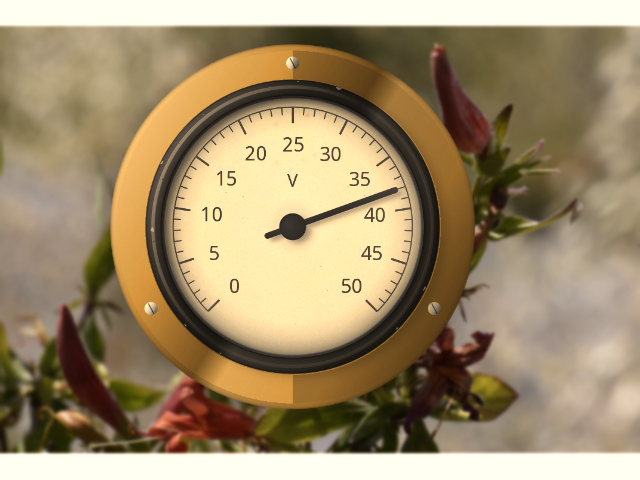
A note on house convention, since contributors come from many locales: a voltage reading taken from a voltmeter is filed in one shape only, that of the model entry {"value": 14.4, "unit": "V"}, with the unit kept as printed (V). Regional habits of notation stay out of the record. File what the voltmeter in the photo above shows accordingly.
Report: {"value": 38, "unit": "V"}
